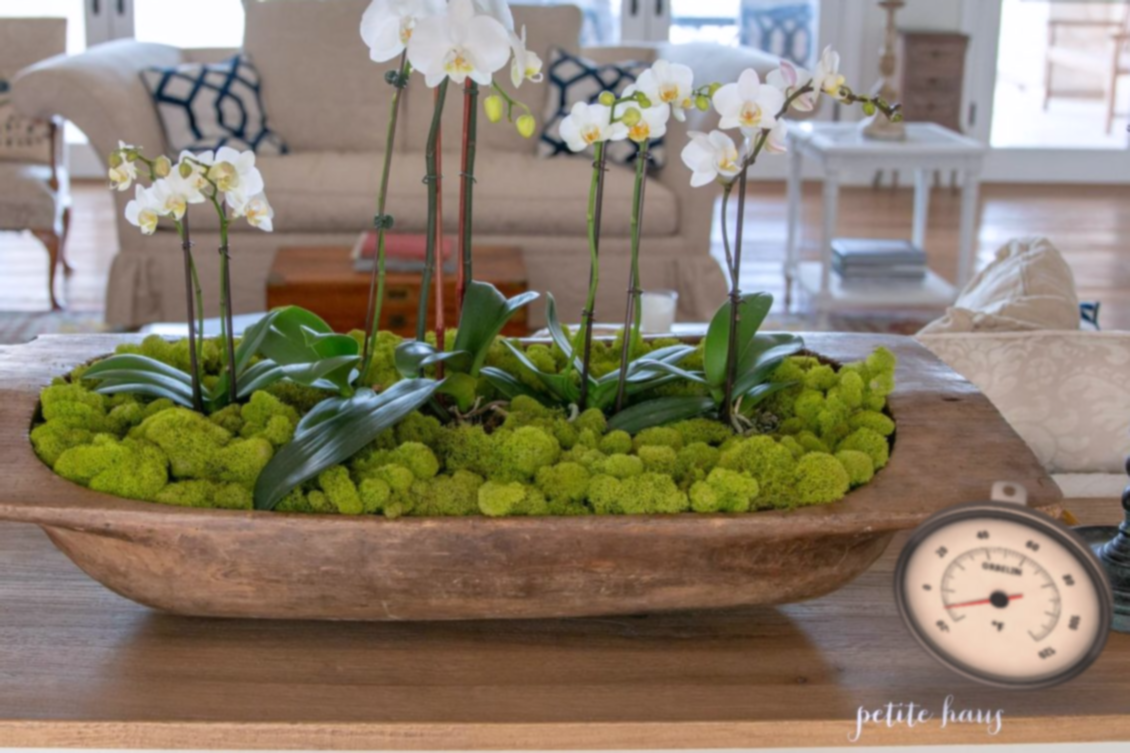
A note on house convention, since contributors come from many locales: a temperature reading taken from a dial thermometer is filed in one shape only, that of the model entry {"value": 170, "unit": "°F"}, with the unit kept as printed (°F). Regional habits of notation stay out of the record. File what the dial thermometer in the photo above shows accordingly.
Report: {"value": -10, "unit": "°F"}
